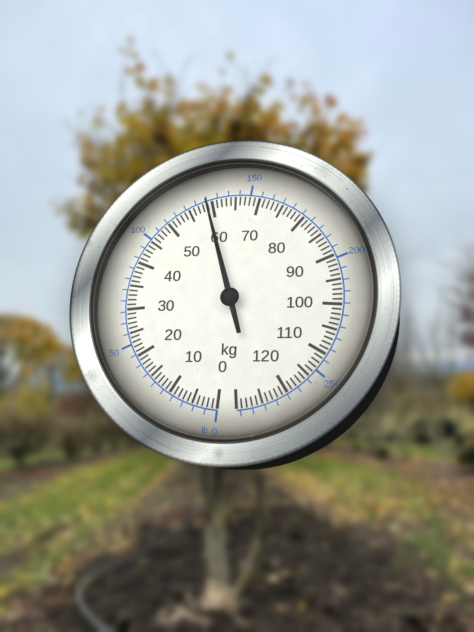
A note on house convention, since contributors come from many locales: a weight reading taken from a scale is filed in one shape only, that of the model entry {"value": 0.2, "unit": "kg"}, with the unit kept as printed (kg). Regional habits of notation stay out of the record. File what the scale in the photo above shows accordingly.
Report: {"value": 59, "unit": "kg"}
